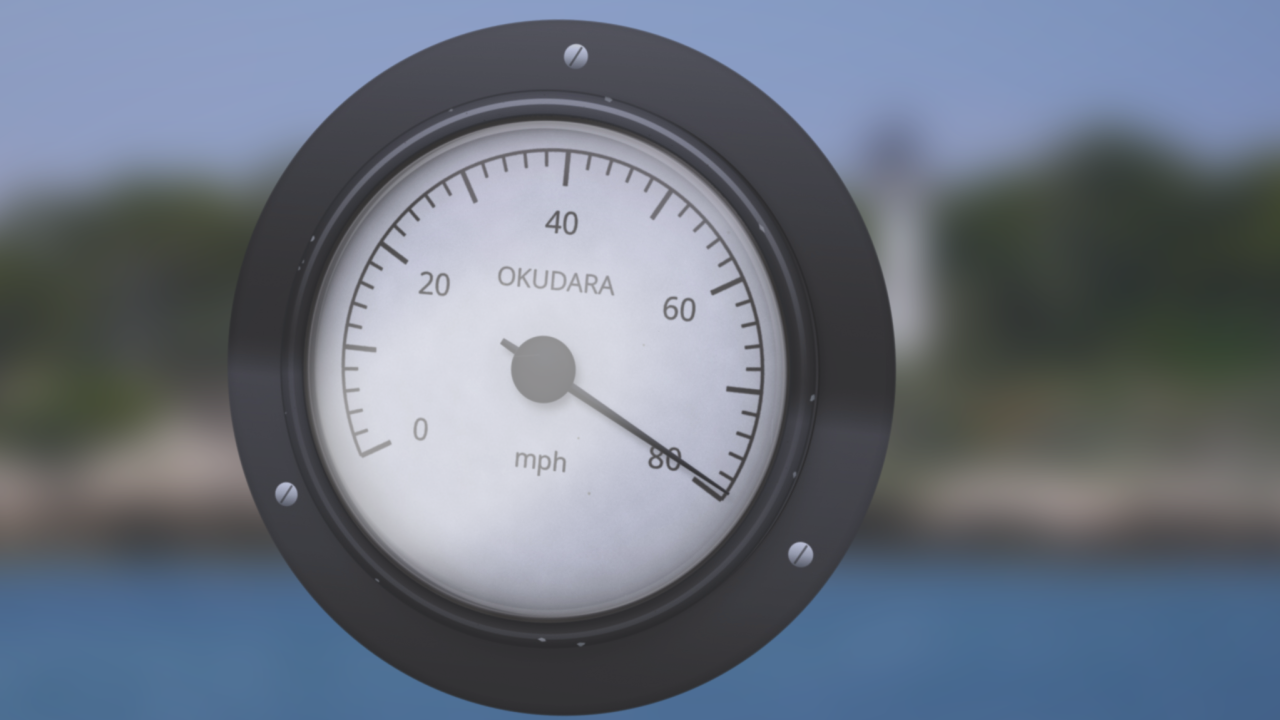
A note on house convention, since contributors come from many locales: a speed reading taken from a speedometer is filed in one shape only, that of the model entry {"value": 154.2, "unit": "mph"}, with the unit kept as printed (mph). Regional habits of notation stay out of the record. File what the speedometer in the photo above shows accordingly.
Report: {"value": 79, "unit": "mph"}
